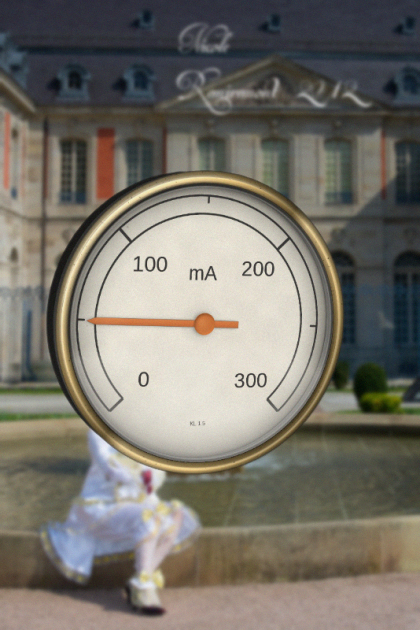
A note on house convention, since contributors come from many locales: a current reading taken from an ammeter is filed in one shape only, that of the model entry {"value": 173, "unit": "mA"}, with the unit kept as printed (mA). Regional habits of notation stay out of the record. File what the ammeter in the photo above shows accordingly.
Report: {"value": 50, "unit": "mA"}
